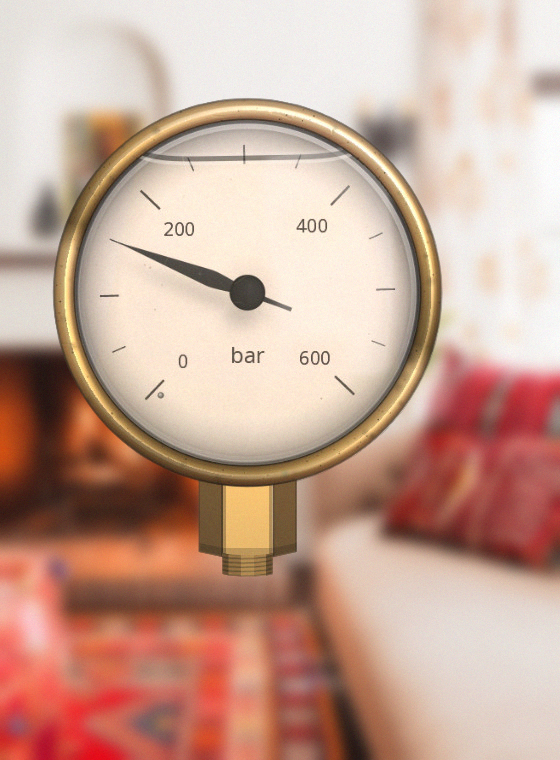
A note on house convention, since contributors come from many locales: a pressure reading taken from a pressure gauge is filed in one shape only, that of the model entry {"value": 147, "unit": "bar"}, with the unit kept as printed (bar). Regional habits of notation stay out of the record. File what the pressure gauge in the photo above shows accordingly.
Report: {"value": 150, "unit": "bar"}
